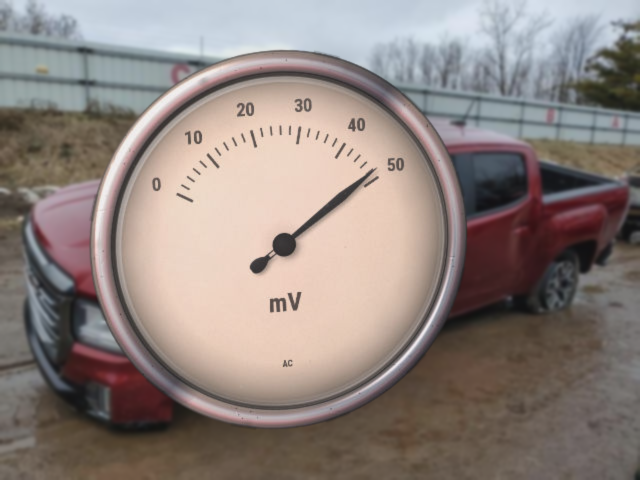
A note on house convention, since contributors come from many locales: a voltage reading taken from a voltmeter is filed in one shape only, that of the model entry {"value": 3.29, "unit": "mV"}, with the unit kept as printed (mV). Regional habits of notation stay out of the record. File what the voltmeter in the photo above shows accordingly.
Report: {"value": 48, "unit": "mV"}
